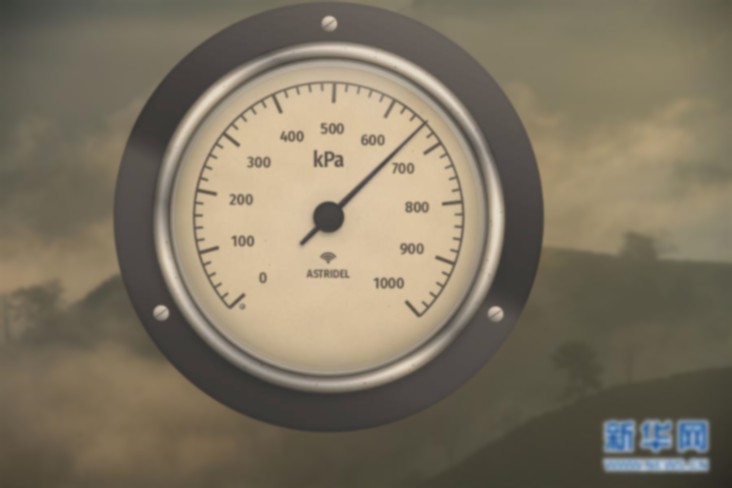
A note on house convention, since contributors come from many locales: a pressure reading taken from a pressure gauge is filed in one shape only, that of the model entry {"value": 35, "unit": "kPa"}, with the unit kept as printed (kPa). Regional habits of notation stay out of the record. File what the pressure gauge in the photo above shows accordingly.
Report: {"value": 660, "unit": "kPa"}
